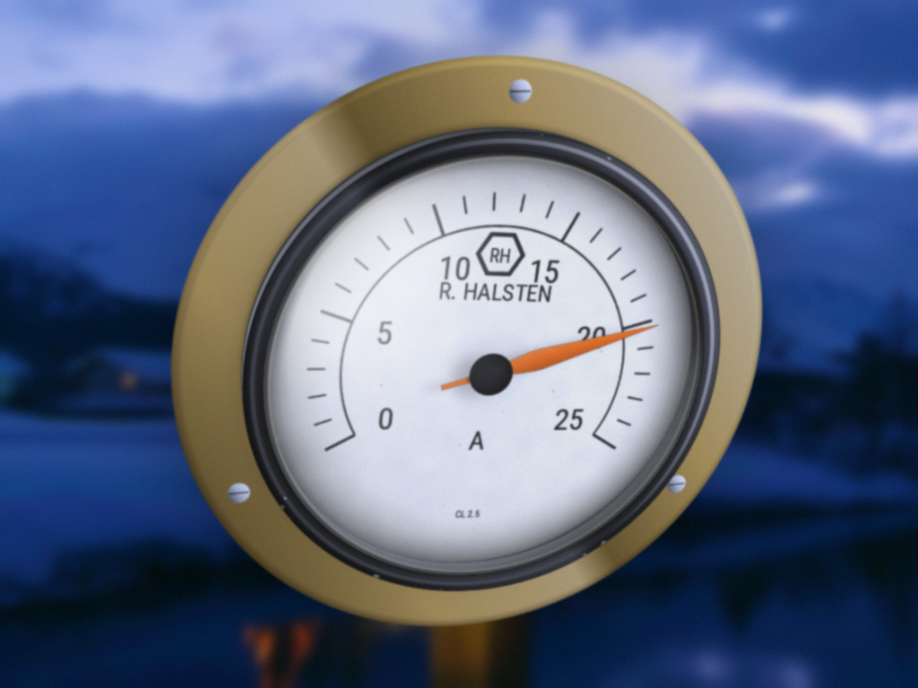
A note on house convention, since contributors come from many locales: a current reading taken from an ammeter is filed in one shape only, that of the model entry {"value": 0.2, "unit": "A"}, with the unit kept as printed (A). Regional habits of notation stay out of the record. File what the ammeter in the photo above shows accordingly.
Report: {"value": 20, "unit": "A"}
